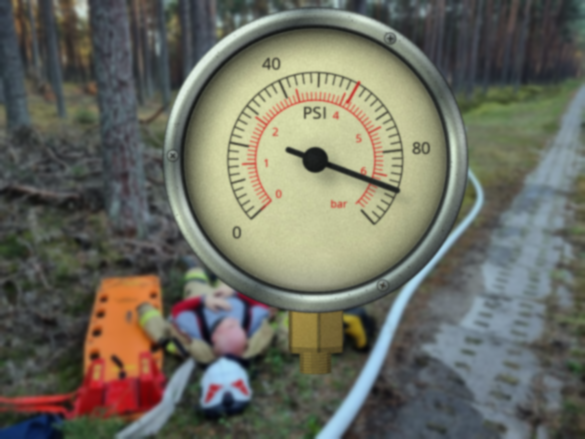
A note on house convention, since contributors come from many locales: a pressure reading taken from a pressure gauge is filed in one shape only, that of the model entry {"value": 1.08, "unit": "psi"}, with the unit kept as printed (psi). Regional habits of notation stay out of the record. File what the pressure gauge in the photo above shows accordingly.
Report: {"value": 90, "unit": "psi"}
